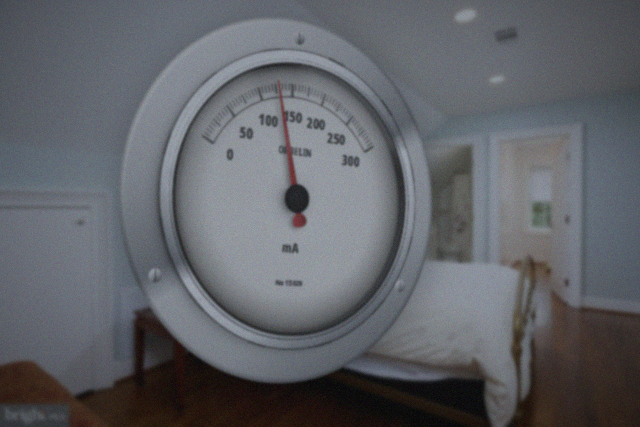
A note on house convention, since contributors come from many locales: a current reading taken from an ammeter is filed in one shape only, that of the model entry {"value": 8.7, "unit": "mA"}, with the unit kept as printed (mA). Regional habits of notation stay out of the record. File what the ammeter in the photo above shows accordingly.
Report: {"value": 125, "unit": "mA"}
